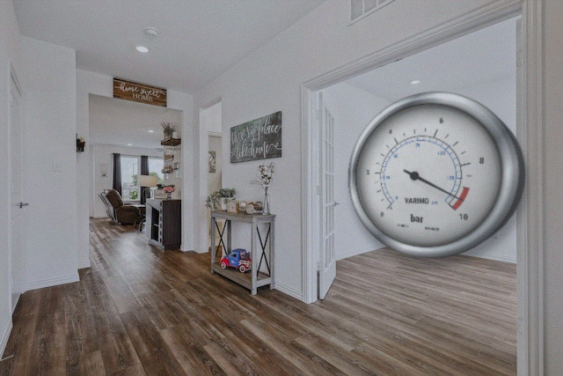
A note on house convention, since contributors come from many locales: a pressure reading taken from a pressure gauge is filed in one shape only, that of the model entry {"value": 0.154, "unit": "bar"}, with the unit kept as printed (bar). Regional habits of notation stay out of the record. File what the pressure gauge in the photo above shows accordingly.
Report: {"value": 9.5, "unit": "bar"}
